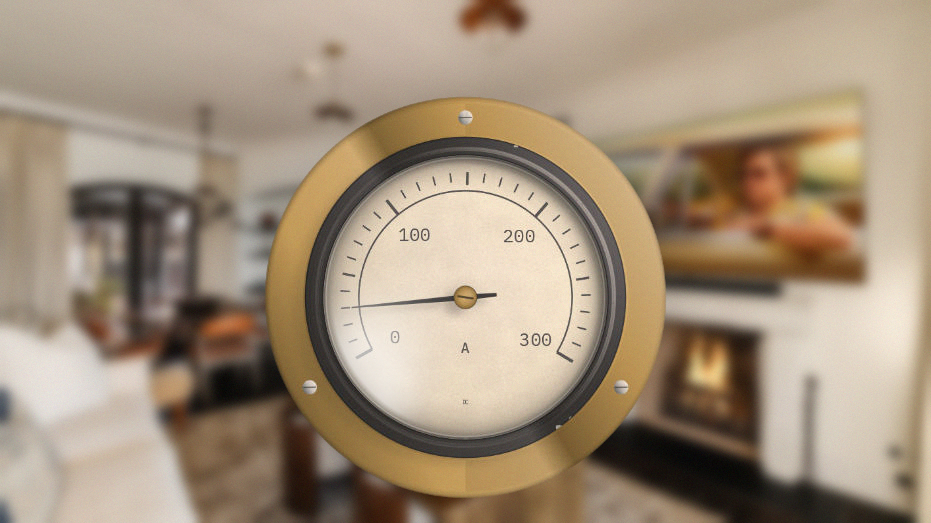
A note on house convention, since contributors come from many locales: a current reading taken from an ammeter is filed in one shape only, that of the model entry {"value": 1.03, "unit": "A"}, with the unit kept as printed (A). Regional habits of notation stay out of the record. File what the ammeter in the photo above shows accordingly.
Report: {"value": 30, "unit": "A"}
